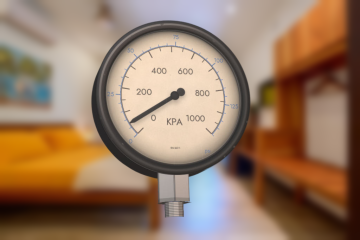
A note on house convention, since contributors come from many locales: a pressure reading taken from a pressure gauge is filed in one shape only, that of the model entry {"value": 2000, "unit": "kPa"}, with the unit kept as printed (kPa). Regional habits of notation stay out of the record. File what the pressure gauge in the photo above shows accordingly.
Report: {"value": 50, "unit": "kPa"}
